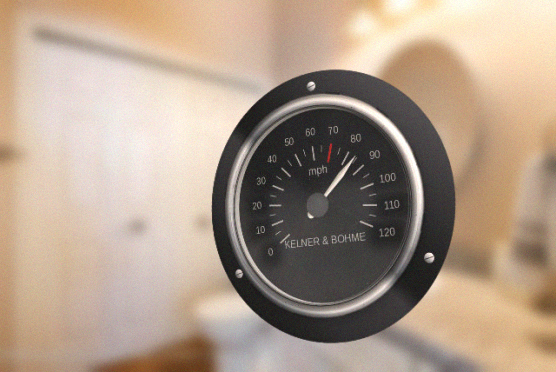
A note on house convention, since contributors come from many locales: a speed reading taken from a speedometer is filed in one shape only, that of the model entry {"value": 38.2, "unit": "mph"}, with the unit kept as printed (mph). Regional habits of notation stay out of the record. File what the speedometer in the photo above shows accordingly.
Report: {"value": 85, "unit": "mph"}
